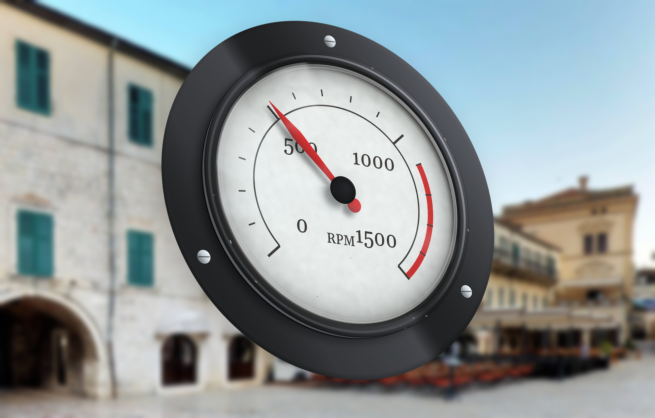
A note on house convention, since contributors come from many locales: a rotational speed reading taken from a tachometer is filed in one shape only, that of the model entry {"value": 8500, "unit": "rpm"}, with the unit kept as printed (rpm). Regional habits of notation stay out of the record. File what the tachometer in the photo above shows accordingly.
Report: {"value": 500, "unit": "rpm"}
